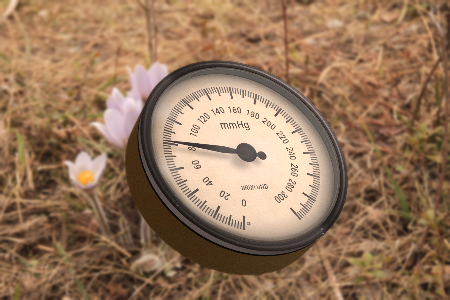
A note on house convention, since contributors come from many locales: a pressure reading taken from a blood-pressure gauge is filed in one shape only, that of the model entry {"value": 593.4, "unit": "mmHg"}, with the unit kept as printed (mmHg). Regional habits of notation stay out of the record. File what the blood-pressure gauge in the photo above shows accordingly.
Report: {"value": 80, "unit": "mmHg"}
